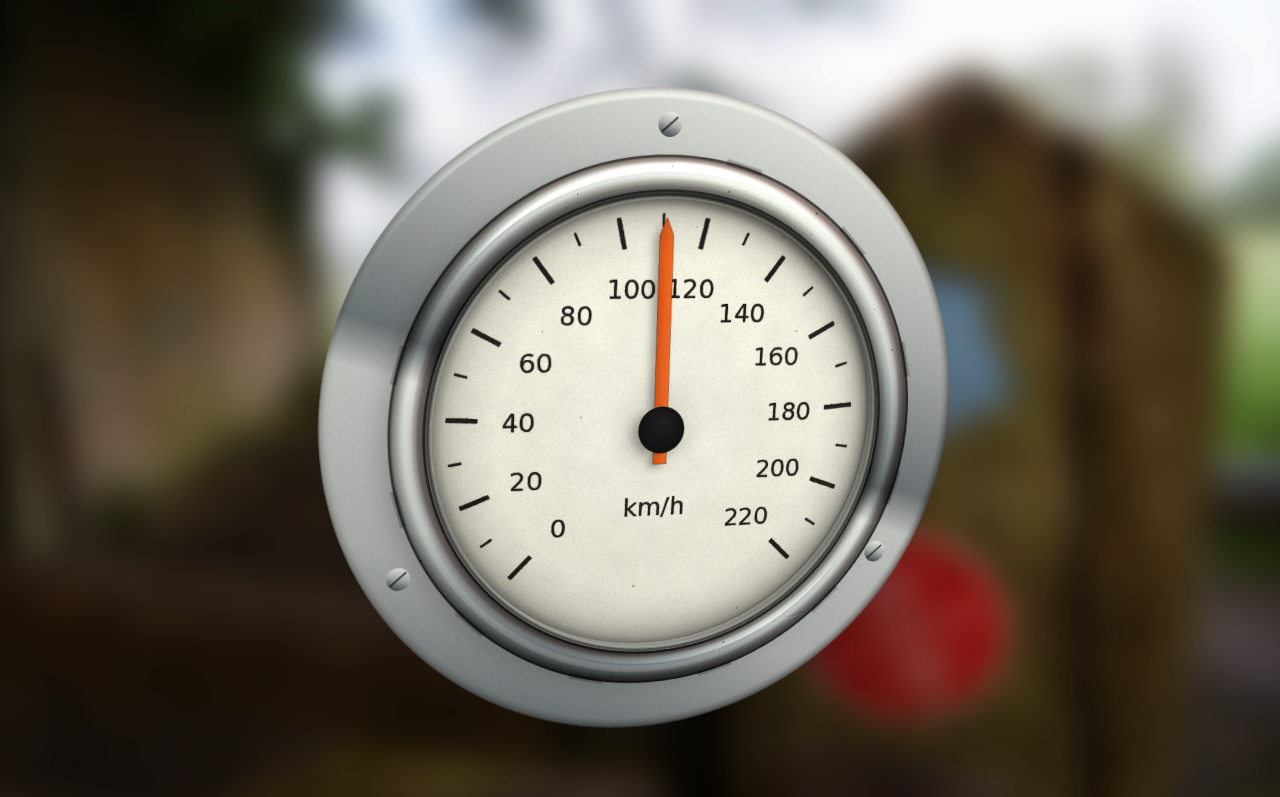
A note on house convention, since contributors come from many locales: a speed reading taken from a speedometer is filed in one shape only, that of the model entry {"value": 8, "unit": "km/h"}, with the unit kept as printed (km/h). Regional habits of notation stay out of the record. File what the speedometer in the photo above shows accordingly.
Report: {"value": 110, "unit": "km/h"}
